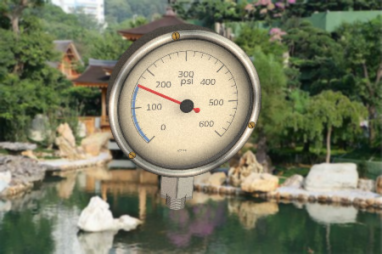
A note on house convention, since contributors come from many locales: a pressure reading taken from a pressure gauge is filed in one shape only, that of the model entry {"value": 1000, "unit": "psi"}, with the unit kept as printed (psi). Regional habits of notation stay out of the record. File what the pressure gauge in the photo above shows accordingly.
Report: {"value": 160, "unit": "psi"}
